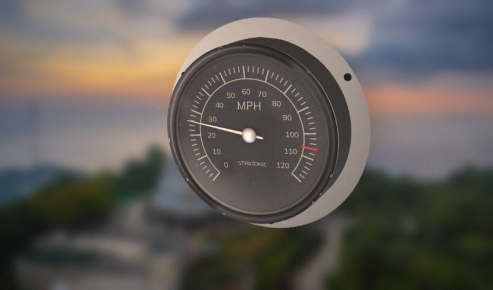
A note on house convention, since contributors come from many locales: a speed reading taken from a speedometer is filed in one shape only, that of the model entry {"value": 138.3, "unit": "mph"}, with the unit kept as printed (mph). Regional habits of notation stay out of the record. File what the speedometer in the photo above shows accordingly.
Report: {"value": 26, "unit": "mph"}
